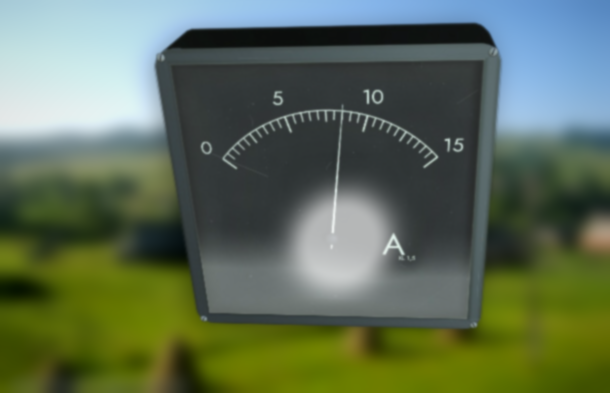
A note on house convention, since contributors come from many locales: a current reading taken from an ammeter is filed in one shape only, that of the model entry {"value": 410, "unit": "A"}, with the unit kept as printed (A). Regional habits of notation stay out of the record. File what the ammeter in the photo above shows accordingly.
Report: {"value": 8.5, "unit": "A"}
